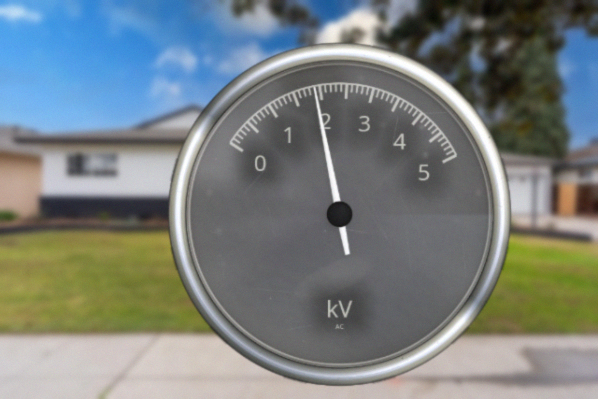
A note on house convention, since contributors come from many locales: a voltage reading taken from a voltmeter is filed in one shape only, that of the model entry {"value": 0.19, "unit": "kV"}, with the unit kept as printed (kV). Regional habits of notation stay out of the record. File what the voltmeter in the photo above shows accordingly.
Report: {"value": 1.9, "unit": "kV"}
